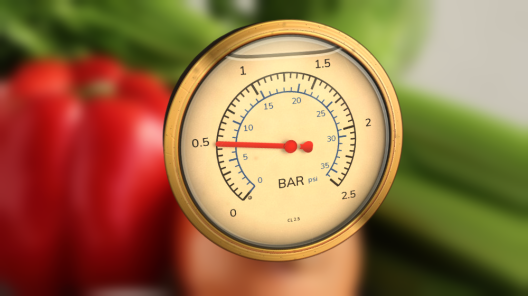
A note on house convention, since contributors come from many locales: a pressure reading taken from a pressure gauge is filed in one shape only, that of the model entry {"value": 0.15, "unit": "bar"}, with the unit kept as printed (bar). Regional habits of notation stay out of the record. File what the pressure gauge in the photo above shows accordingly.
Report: {"value": 0.5, "unit": "bar"}
